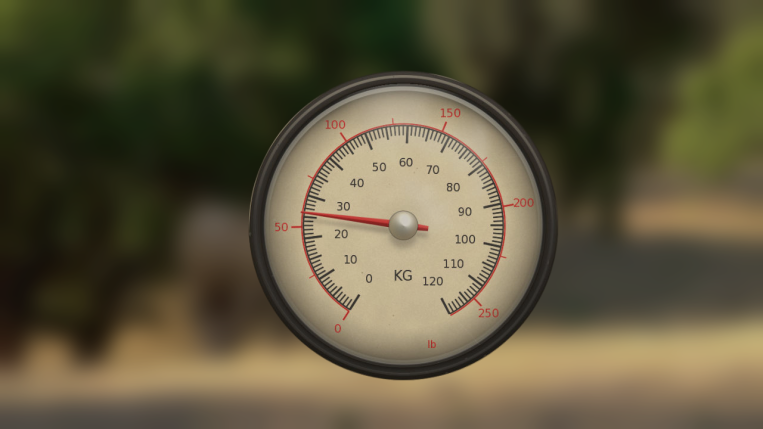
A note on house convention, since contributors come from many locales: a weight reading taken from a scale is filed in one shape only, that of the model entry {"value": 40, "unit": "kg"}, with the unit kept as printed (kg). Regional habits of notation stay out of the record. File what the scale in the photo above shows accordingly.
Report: {"value": 26, "unit": "kg"}
